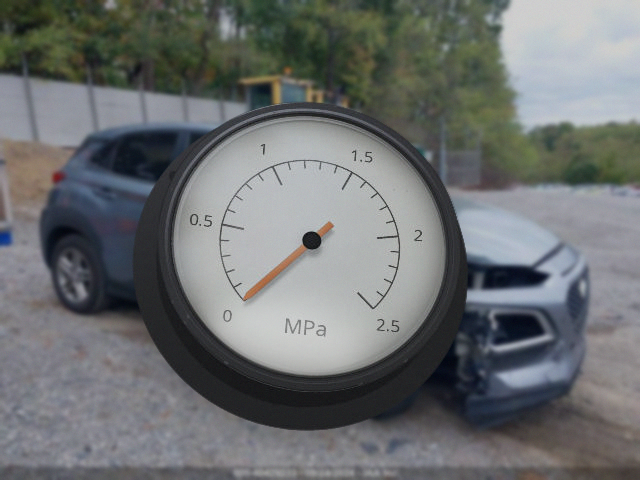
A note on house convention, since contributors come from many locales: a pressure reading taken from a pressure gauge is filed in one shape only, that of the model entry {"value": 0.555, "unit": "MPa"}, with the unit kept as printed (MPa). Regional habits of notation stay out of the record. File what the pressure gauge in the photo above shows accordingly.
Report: {"value": 0, "unit": "MPa"}
